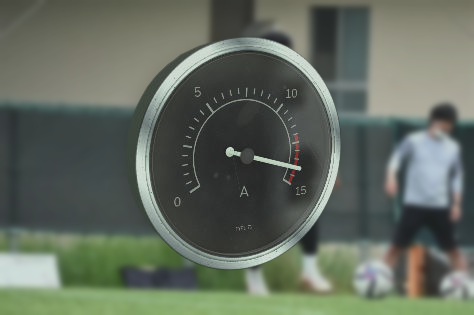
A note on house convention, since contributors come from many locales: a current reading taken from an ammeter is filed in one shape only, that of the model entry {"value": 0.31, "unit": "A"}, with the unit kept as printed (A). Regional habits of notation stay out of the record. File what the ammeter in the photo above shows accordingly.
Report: {"value": 14, "unit": "A"}
